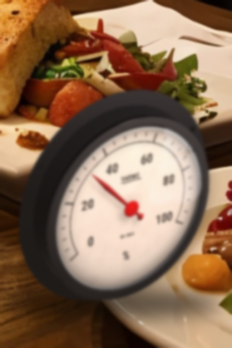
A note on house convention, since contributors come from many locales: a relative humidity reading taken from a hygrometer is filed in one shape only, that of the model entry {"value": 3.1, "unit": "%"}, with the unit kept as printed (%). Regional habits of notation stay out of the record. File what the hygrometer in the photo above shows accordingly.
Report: {"value": 32, "unit": "%"}
